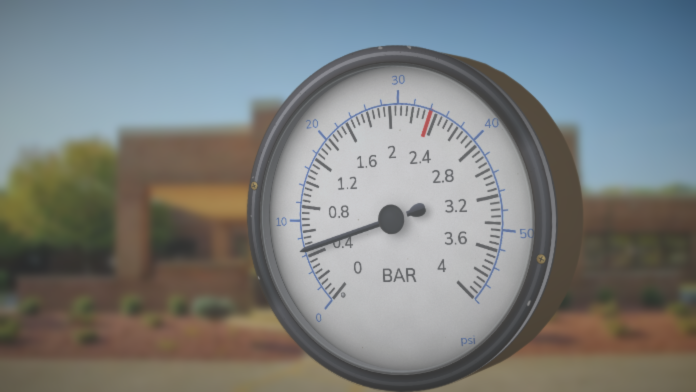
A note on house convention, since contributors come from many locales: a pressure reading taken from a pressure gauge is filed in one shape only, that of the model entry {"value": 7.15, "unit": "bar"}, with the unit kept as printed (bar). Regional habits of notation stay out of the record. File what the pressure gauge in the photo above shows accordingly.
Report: {"value": 0.45, "unit": "bar"}
